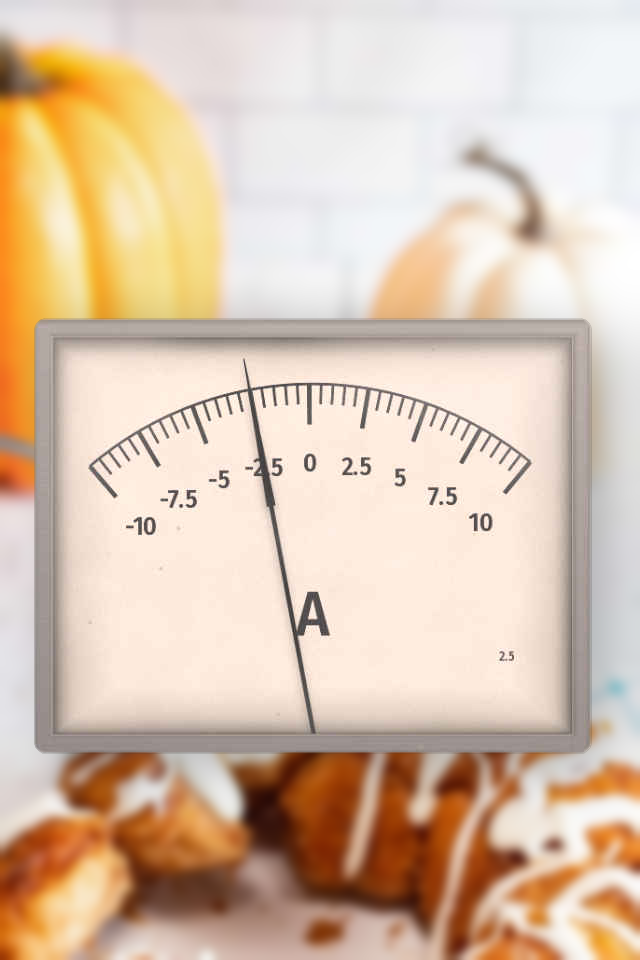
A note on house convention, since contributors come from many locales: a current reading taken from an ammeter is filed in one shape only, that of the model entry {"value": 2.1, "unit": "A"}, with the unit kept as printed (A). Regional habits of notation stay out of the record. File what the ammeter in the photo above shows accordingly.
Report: {"value": -2.5, "unit": "A"}
